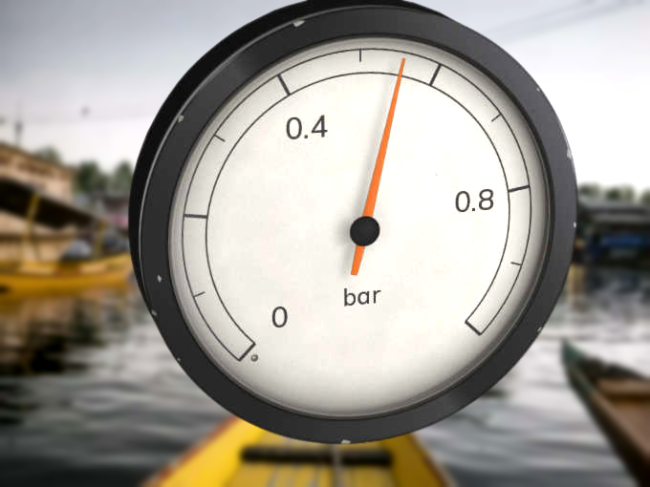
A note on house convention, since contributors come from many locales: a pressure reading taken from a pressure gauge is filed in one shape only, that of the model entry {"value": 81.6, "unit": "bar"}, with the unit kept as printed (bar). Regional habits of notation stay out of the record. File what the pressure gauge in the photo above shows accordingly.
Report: {"value": 0.55, "unit": "bar"}
